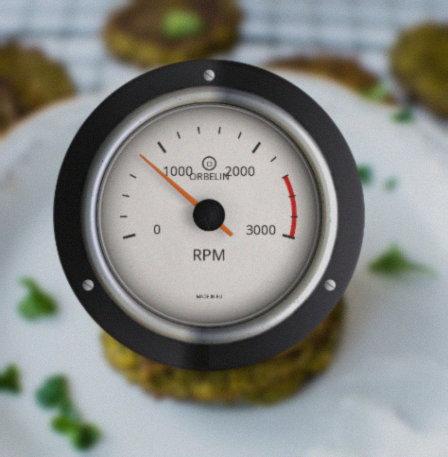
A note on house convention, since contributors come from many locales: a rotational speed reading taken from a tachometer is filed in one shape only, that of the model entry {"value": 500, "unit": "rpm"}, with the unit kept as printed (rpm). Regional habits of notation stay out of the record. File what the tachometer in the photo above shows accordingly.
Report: {"value": 800, "unit": "rpm"}
